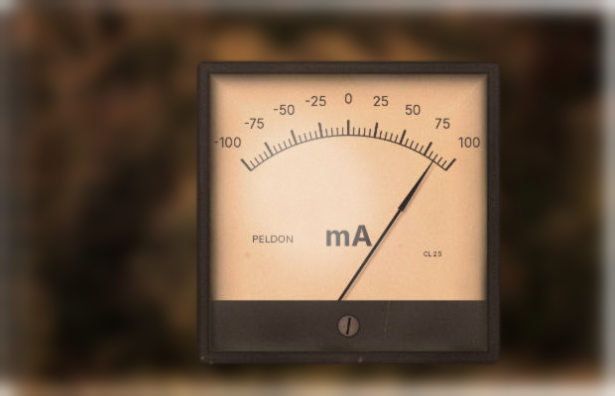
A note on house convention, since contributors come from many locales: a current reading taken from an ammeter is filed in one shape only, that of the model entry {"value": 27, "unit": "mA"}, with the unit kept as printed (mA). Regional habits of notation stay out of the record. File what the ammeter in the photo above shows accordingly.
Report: {"value": 85, "unit": "mA"}
